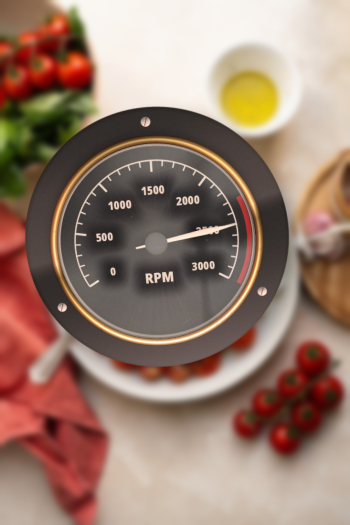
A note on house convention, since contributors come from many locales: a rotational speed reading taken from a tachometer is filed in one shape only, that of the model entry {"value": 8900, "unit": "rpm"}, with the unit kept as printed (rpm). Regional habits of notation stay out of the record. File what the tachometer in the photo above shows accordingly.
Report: {"value": 2500, "unit": "rpm"}
